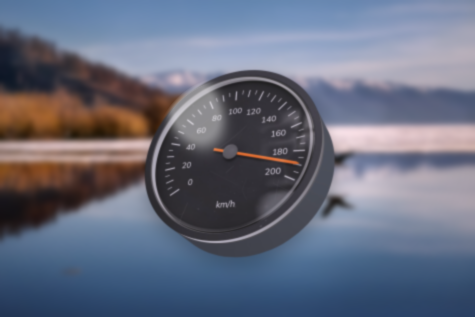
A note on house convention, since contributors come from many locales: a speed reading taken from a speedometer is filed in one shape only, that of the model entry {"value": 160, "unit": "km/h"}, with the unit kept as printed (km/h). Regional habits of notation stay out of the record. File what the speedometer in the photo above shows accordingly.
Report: {"value": 190, "unit": "km/h"}
